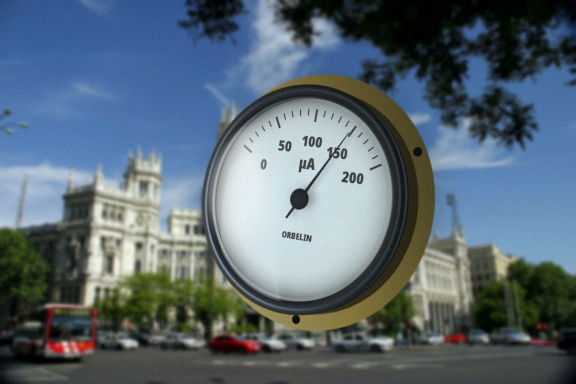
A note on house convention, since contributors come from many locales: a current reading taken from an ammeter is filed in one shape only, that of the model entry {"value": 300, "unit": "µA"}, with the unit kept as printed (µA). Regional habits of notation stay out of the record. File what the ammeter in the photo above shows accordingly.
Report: {"value": 150, "unit": "µA"}
